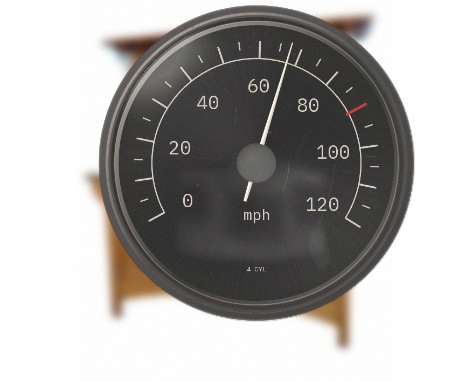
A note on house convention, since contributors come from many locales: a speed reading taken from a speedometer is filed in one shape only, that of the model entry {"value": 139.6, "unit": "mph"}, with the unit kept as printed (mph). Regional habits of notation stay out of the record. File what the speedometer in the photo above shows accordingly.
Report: {"value": 67.5, "unit": "mph"}
